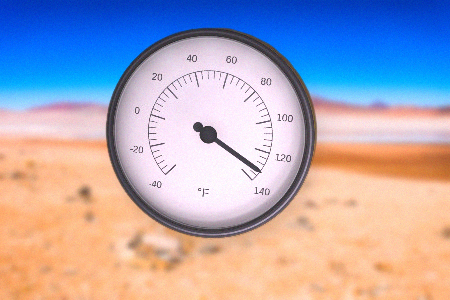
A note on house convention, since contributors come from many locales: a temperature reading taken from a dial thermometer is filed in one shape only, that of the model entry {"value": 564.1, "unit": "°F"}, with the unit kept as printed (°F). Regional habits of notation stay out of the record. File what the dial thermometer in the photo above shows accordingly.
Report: {"value": 132, "unit": "°F"}
